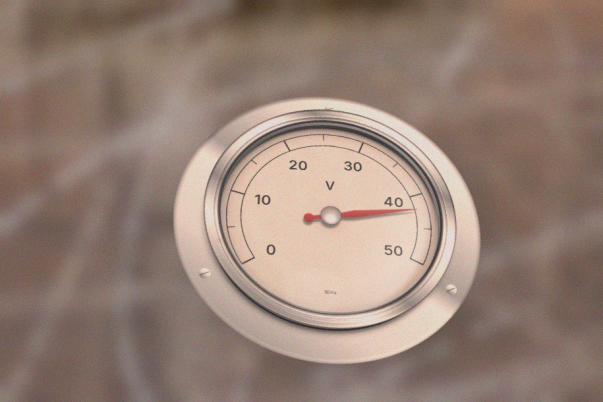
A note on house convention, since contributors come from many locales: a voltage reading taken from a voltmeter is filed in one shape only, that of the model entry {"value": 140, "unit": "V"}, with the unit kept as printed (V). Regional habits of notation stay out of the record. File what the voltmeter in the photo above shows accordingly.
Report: {"value": 42.5, "unit": "V"}
